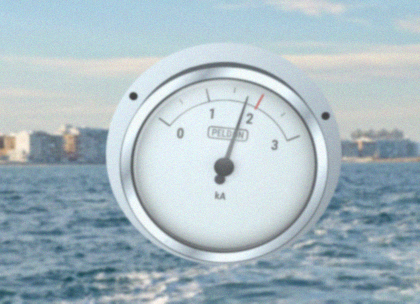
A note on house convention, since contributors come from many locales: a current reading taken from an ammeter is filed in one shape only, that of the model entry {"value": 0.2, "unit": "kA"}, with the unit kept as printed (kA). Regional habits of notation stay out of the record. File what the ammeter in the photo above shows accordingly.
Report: {"value": 1.75, "unit": "kA"}
